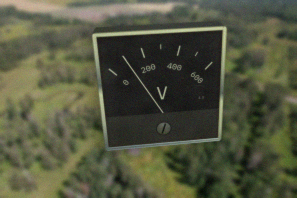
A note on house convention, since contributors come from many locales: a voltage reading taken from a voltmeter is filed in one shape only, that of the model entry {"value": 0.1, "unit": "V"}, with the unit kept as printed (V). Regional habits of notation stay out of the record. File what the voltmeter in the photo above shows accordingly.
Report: {"value": 100, "unit": "V"}
